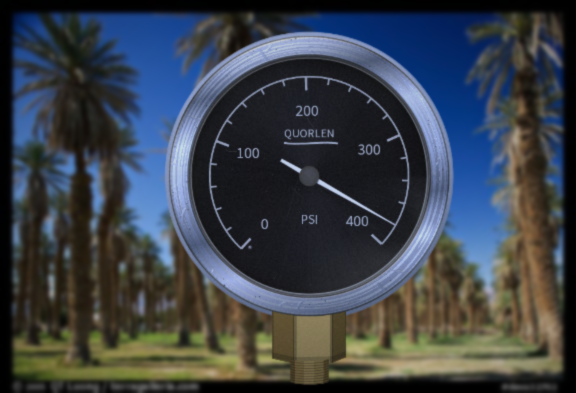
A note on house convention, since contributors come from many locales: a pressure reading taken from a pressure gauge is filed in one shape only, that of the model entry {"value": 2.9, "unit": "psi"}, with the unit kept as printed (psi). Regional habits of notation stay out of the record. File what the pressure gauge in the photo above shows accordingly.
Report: {"value": 380, "unit": "psi"}
